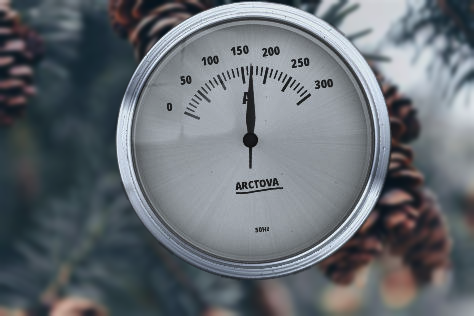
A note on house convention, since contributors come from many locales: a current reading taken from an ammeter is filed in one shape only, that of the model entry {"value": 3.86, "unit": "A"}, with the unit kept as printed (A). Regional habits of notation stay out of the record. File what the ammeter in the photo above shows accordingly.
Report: {"value": 170, "unit": "A"}
